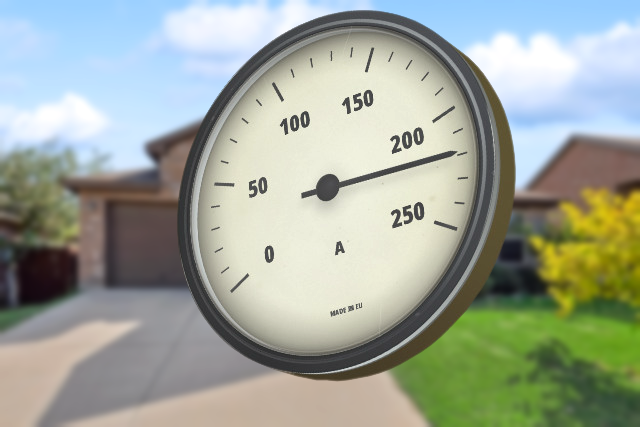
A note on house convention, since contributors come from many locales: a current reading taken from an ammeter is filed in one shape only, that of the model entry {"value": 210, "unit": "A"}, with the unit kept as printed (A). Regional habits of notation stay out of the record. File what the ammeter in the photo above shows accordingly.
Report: {"value": 220, "unit": "A"}
